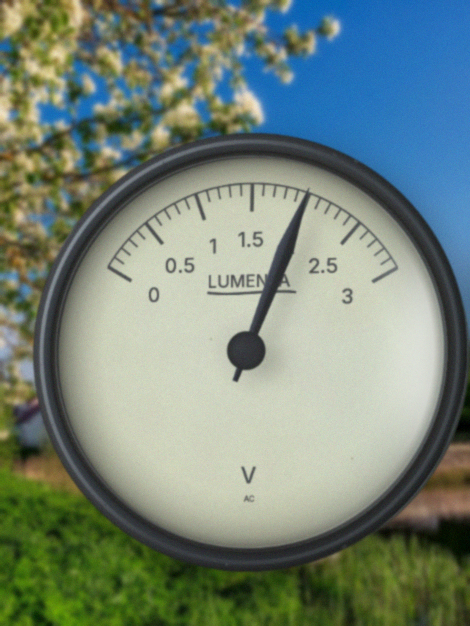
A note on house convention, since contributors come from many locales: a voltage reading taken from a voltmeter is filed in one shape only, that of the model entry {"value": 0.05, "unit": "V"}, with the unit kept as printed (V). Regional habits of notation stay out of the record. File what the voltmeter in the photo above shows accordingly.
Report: {"value": 2, "unit": "V"}
